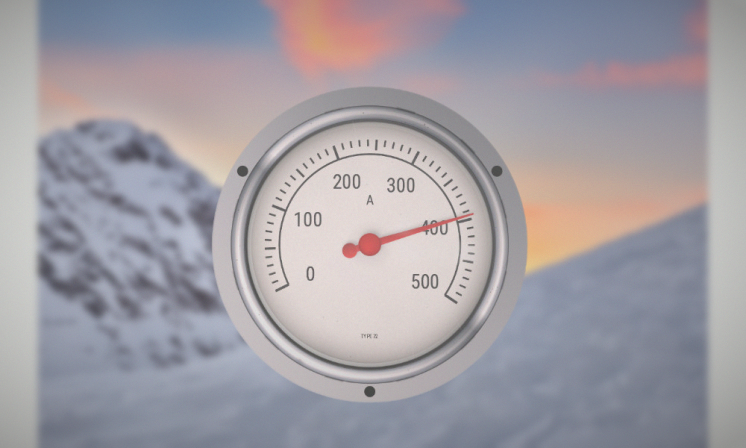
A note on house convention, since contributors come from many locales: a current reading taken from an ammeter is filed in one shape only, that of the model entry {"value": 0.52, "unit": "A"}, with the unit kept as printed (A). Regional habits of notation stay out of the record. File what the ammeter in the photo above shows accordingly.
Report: {"value": 395, "unit": "A"}
